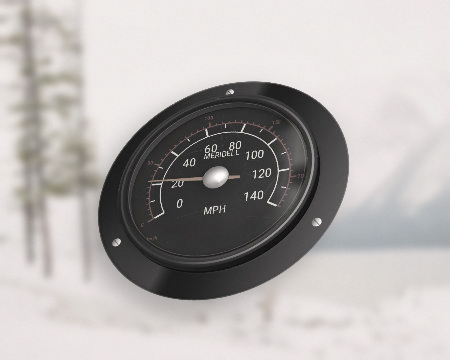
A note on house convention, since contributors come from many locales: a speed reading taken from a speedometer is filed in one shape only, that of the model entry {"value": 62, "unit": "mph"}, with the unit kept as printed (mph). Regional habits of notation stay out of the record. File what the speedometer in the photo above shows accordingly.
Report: {"value": 20, "unit": "mph"}
